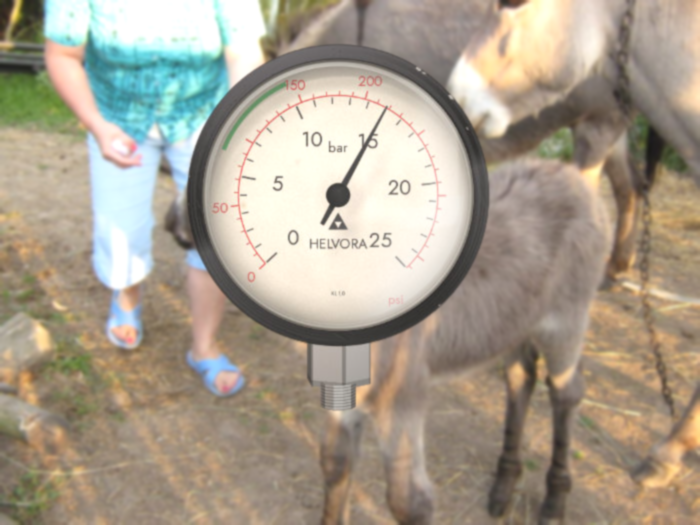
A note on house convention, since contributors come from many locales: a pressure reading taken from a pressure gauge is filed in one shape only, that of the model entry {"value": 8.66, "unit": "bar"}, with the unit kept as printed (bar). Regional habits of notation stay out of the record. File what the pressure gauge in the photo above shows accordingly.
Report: {"value": 15, "unit": "bar"}
